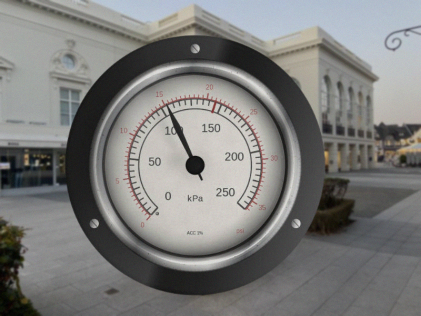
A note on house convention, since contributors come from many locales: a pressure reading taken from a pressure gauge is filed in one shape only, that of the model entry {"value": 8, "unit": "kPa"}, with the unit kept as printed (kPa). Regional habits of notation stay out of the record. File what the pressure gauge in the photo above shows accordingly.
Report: {"value": 105, "unit": "kPa"}
